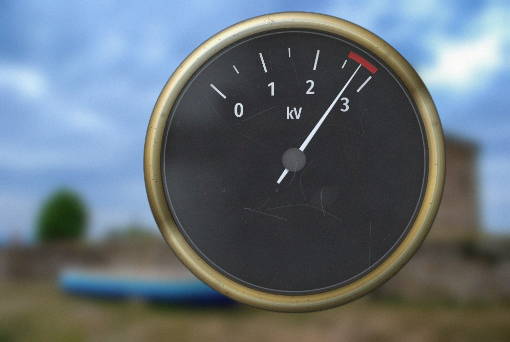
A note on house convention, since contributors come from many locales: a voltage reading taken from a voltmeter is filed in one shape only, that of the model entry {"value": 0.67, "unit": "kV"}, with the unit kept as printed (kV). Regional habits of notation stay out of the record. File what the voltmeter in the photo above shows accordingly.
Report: {"value": 2.75, "unit": "kV"}
